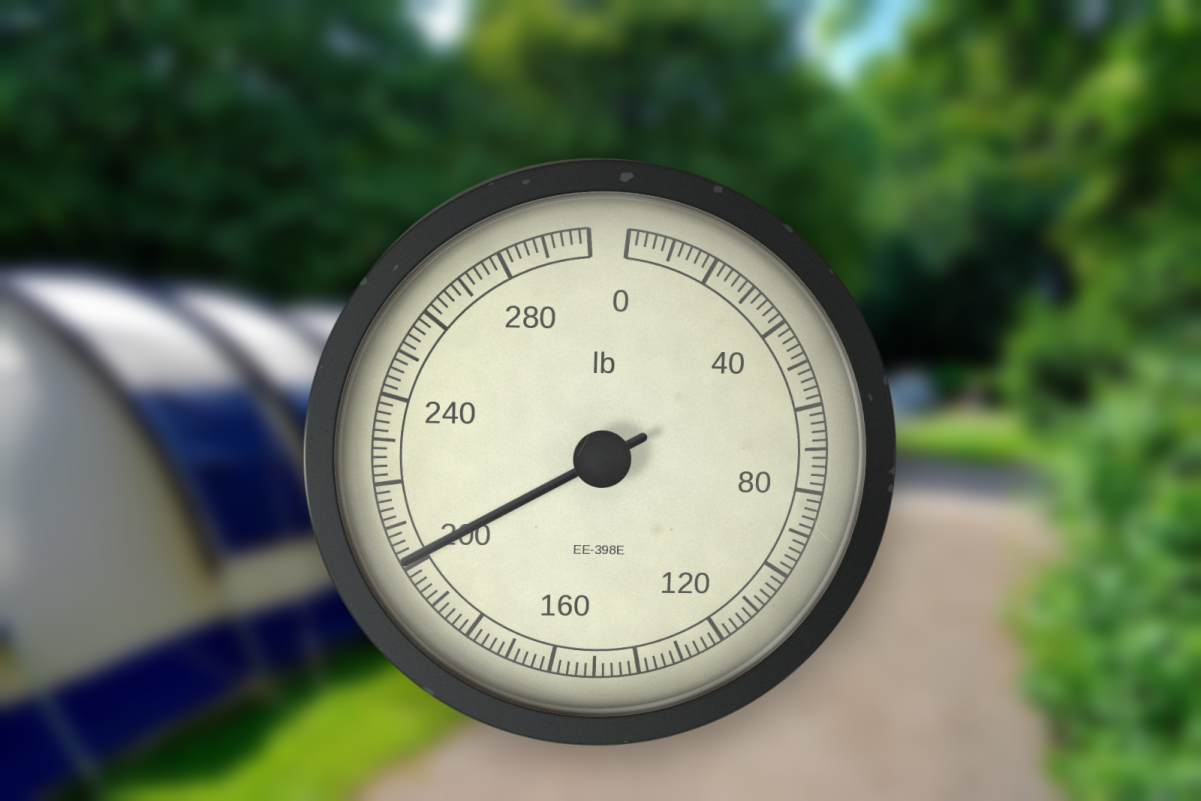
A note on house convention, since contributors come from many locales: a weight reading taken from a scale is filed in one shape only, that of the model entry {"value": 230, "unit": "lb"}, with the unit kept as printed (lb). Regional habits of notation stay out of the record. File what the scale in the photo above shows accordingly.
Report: {"value": 202, "unit": "lb"}
